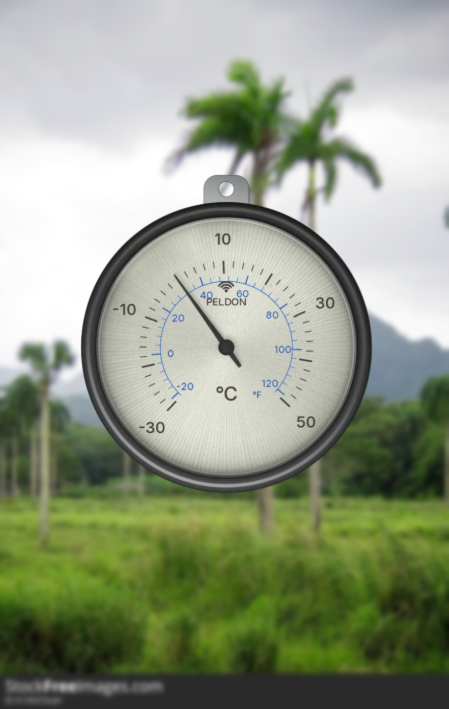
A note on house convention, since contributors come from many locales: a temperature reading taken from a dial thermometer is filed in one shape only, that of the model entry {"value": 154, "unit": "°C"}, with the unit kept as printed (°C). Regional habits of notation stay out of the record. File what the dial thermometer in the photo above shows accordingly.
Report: {"value": 0, "unit": "°C"}
